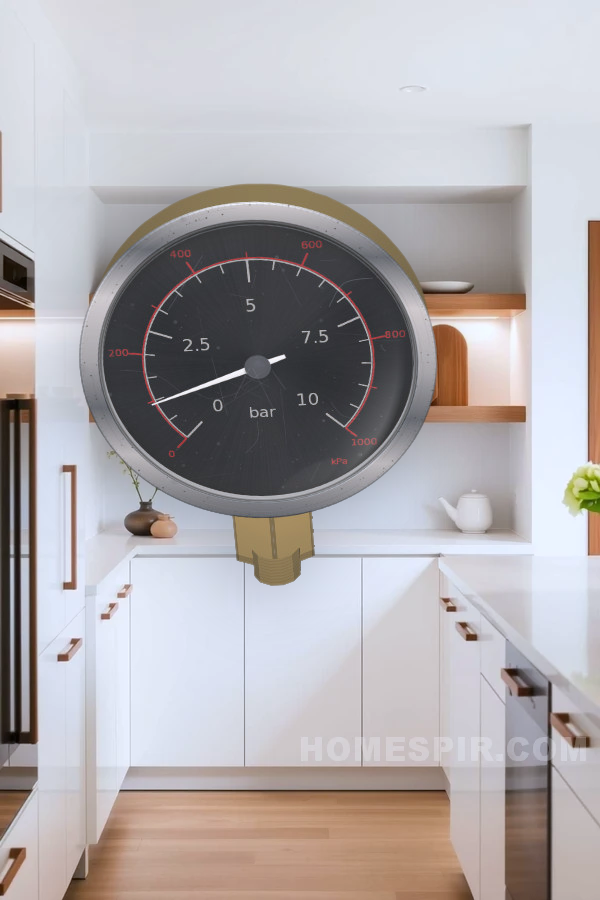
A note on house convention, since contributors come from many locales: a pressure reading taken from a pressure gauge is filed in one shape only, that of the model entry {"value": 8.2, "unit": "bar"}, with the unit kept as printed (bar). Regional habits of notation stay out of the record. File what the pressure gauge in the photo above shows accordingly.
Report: {"value": 1, "unit": "bar"}
